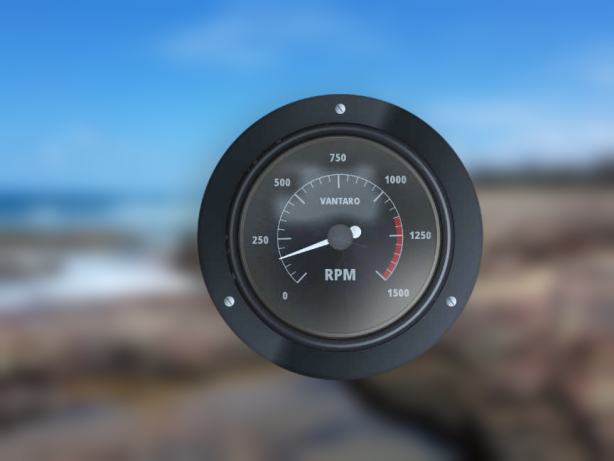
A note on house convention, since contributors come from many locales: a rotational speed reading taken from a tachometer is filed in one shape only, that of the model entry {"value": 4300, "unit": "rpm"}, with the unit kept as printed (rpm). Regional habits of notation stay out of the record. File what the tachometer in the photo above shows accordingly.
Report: {"value": 150, "unit": "rpm"}
